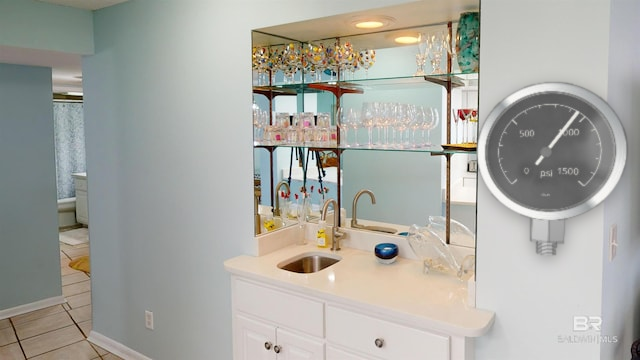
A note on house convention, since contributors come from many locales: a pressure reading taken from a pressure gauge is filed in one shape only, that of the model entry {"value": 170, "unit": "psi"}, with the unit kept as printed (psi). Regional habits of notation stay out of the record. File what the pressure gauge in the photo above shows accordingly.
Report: {"value": 950, "unit": "psi"}
